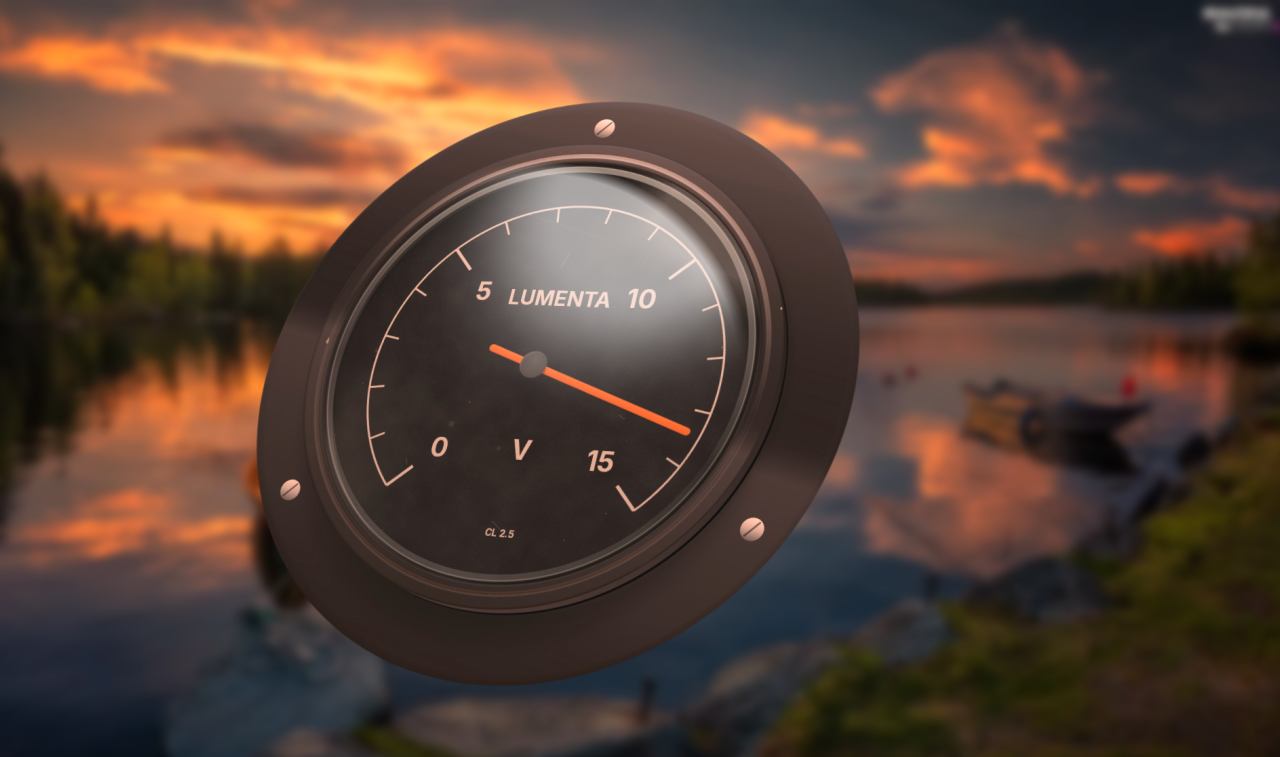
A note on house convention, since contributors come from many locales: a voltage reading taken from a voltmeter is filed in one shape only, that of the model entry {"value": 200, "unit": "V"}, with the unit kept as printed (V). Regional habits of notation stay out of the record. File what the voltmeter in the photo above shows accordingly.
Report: {"value": 13.5, "unit": "V"}
